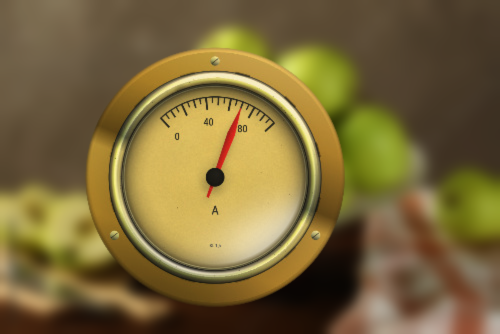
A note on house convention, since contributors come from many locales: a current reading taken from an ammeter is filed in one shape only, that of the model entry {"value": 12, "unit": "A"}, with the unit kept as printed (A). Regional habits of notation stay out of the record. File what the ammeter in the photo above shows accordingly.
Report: {"value": 70, "unit": "A"}
